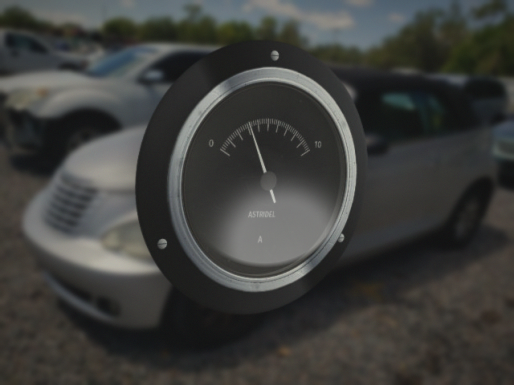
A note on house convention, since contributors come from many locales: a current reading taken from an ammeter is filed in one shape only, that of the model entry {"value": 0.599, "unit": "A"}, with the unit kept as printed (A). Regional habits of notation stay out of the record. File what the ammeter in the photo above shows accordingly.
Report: {"value": 3, "unit": "A"}
